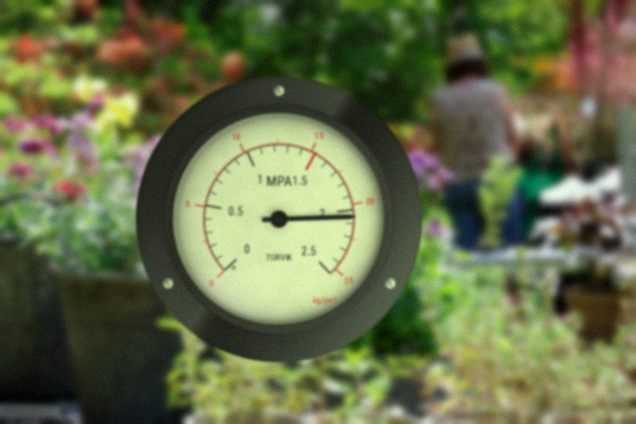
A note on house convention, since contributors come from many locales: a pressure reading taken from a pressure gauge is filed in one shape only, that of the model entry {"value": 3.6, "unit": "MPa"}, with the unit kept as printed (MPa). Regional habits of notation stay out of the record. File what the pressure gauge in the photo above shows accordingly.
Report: {"value": 2.05, "unit": "MPa"}
